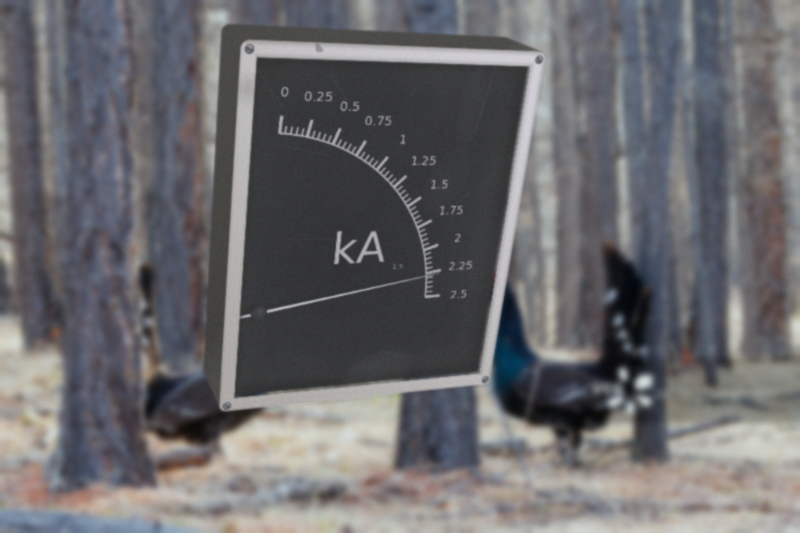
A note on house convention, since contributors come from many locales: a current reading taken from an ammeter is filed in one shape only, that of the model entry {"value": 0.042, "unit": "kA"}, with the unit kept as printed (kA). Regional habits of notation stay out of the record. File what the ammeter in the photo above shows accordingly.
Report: {"value": 2.25, "unit": "kA"}
